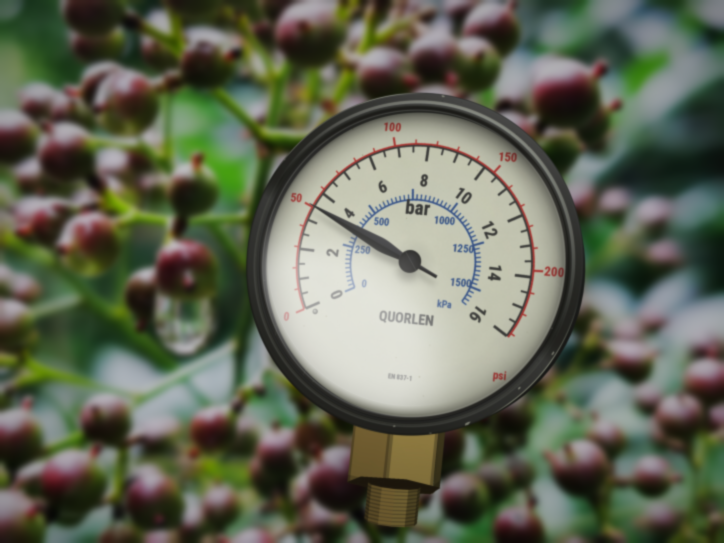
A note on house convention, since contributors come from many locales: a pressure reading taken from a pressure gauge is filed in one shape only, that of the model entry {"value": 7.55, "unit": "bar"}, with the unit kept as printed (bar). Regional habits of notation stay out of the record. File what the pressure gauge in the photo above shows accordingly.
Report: {"value": 3.5, "unit": "bar"}
